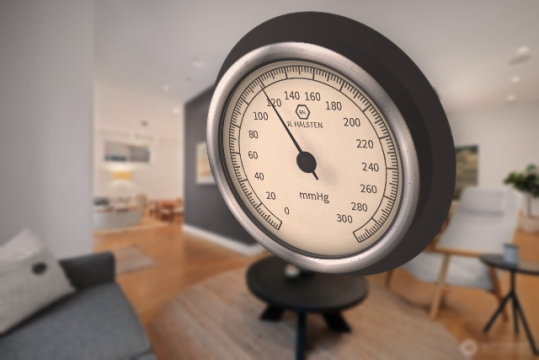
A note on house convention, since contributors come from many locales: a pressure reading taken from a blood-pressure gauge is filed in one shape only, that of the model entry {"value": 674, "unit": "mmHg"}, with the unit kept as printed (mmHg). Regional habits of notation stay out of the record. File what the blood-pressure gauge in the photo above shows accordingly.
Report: {"value": 120, "unit": "mmHg"}
